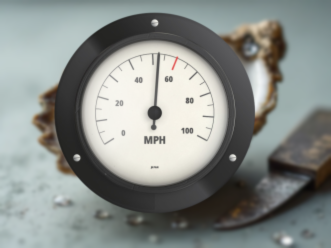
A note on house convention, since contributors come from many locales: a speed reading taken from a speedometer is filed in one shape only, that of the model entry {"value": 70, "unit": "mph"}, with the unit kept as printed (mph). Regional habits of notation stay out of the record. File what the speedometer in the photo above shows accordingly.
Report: {"value": 52.5, "unit": "mph"}
